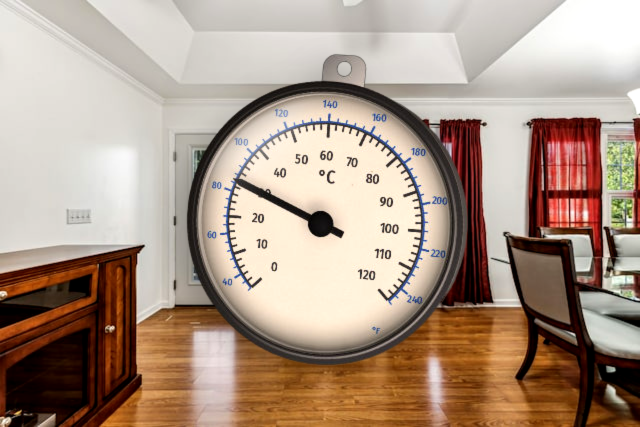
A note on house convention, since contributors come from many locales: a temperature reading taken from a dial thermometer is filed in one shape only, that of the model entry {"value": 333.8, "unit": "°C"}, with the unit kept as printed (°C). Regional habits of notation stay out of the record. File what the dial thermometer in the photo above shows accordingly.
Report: {"value": 30, "unit": "°C"}
